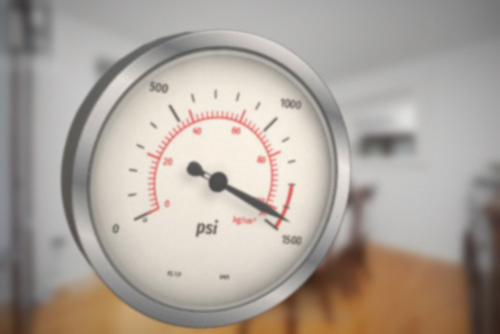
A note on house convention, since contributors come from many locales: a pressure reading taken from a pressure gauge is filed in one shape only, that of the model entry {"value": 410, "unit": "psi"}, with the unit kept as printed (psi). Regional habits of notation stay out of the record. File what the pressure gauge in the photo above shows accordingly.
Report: {"value": 1450, "unit": "psi"}
